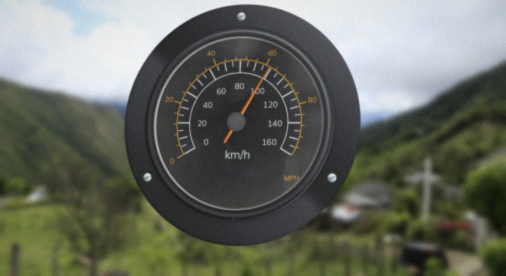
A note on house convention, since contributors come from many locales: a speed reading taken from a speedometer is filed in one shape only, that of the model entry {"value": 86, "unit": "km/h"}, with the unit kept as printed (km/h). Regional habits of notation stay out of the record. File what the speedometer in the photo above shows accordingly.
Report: {"value": 100, "unit": "km/h"}
